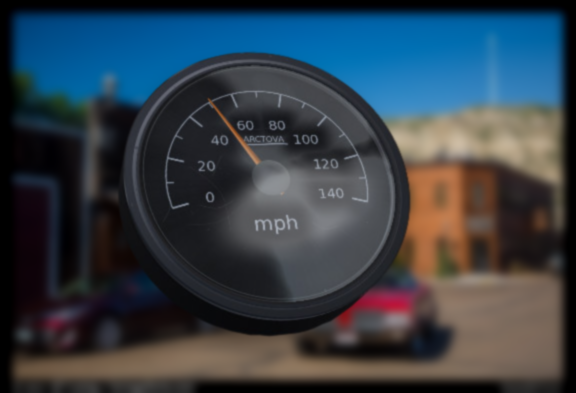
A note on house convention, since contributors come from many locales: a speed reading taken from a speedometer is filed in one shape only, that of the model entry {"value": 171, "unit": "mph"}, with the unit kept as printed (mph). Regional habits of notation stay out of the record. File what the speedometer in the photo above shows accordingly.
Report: {"value": 50, "unit": "mph"}
